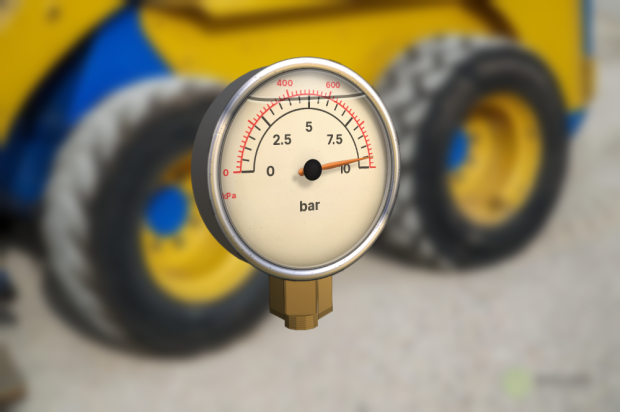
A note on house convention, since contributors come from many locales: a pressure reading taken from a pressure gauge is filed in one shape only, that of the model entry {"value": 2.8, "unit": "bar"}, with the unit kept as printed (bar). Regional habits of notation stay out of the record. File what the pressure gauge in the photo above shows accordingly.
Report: {"value": 9.5, "unit": "bar"}
